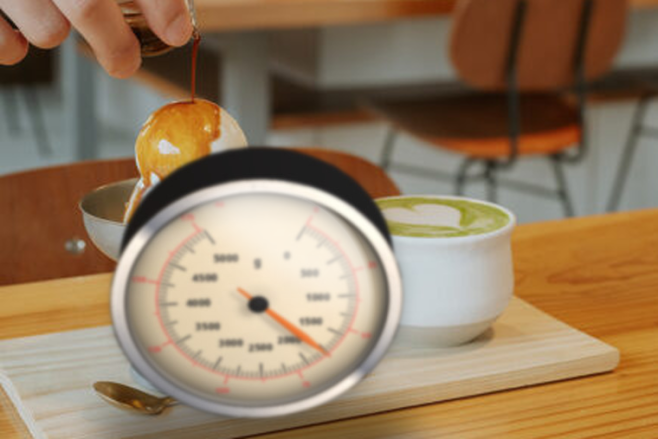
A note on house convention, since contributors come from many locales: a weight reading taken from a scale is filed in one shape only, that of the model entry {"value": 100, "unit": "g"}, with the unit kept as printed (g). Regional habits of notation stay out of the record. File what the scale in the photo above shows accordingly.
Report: {"value": 1750, "unit": "g"}
